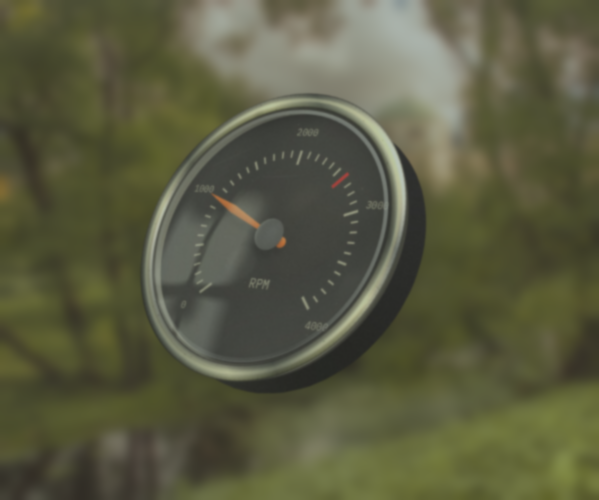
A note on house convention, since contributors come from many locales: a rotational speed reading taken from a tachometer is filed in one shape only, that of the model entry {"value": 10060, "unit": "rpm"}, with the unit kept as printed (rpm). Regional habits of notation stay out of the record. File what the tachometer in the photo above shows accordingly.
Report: {"value": 1000, "unit": "rpm"}
